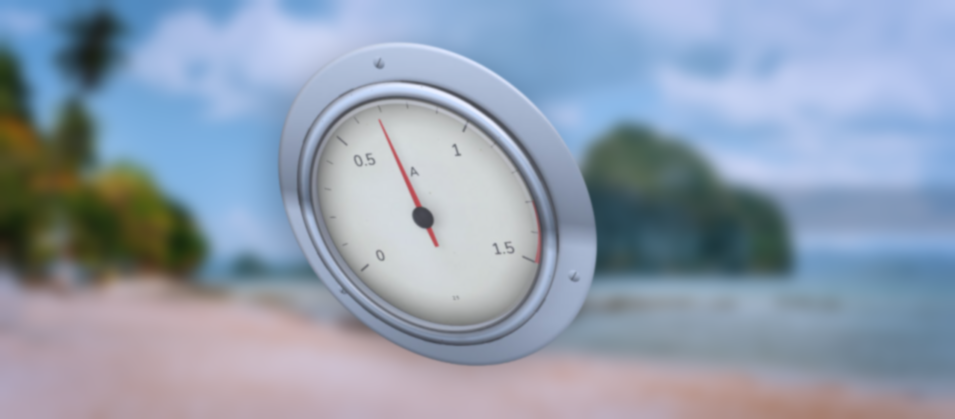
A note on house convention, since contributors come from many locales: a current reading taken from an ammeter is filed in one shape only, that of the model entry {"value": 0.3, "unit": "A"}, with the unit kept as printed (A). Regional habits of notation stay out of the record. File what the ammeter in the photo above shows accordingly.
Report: {"value": 0.7, "unit": "A"}
